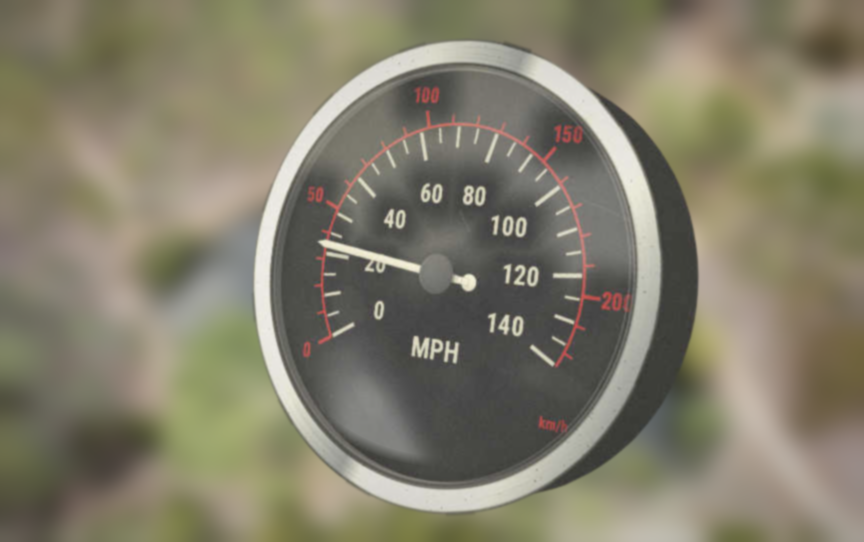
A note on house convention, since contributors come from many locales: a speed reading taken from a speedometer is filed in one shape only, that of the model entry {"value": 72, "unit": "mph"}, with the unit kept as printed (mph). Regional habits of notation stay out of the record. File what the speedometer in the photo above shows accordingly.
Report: {"value": 22.5, "unit": "mph"}
